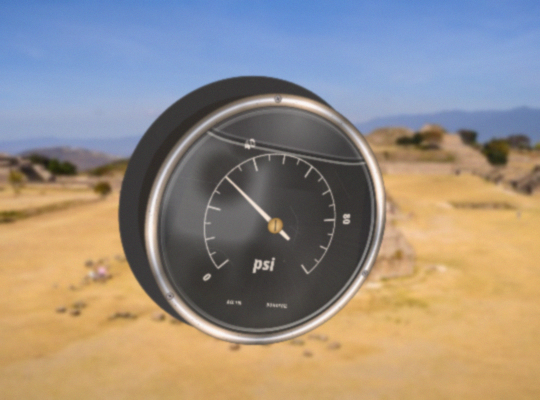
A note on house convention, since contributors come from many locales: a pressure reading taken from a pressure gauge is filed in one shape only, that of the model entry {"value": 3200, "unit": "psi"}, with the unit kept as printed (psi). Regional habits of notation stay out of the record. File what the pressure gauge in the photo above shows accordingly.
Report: {"value": 30, "unit": "psi"}
